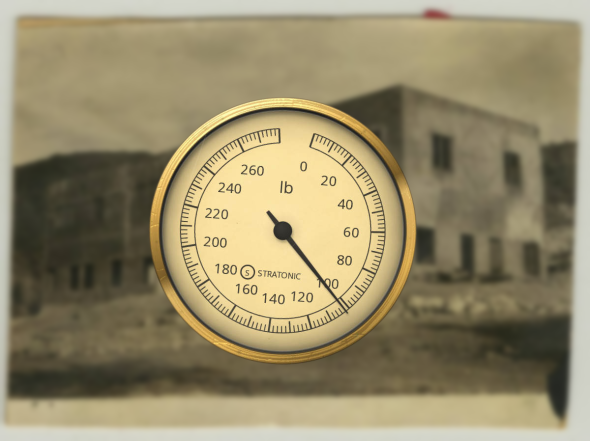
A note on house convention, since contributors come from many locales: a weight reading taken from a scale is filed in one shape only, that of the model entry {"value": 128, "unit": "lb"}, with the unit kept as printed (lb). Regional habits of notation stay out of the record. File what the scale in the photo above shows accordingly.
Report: {"value": 102, "unit": "lb"}
